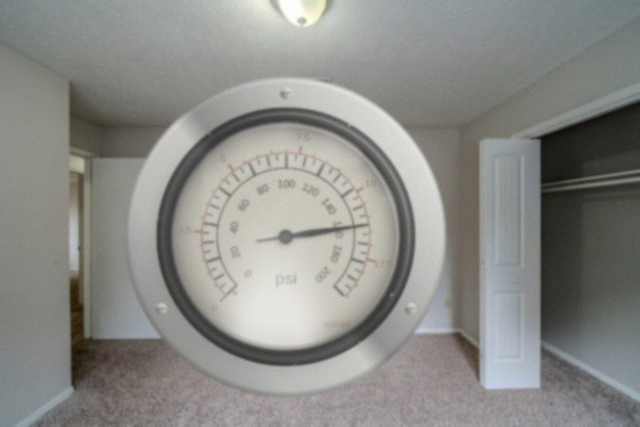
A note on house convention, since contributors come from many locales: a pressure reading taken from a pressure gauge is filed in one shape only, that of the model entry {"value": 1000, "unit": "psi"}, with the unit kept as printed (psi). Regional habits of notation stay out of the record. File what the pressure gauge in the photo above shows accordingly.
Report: {"value": 160, "unit": "psi"}
